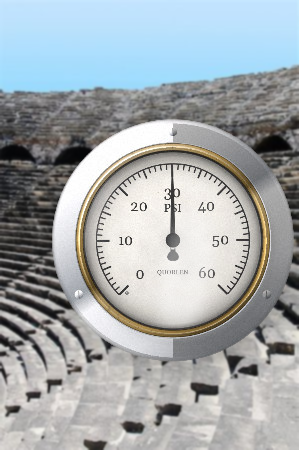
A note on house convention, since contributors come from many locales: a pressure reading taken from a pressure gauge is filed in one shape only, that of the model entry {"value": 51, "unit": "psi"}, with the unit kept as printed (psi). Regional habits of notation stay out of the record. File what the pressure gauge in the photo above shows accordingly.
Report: {"value": 30, "unit": "psi"}
